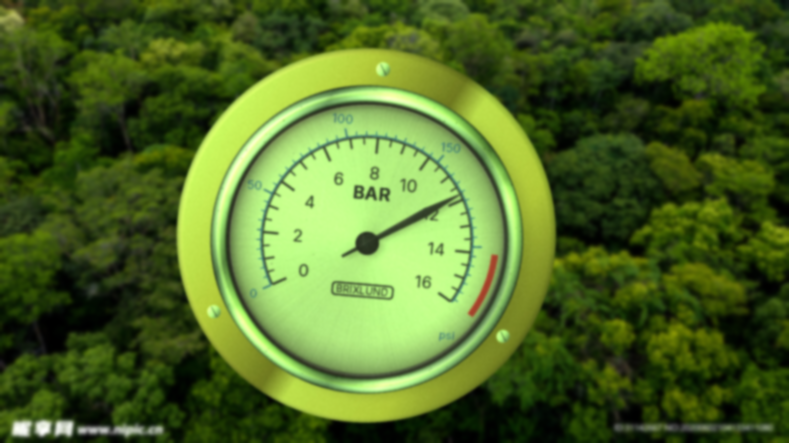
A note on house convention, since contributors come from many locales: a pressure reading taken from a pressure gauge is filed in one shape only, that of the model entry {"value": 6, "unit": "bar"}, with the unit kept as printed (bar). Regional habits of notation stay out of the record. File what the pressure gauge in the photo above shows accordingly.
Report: {"value": 11.75, "unit": "bar"}
